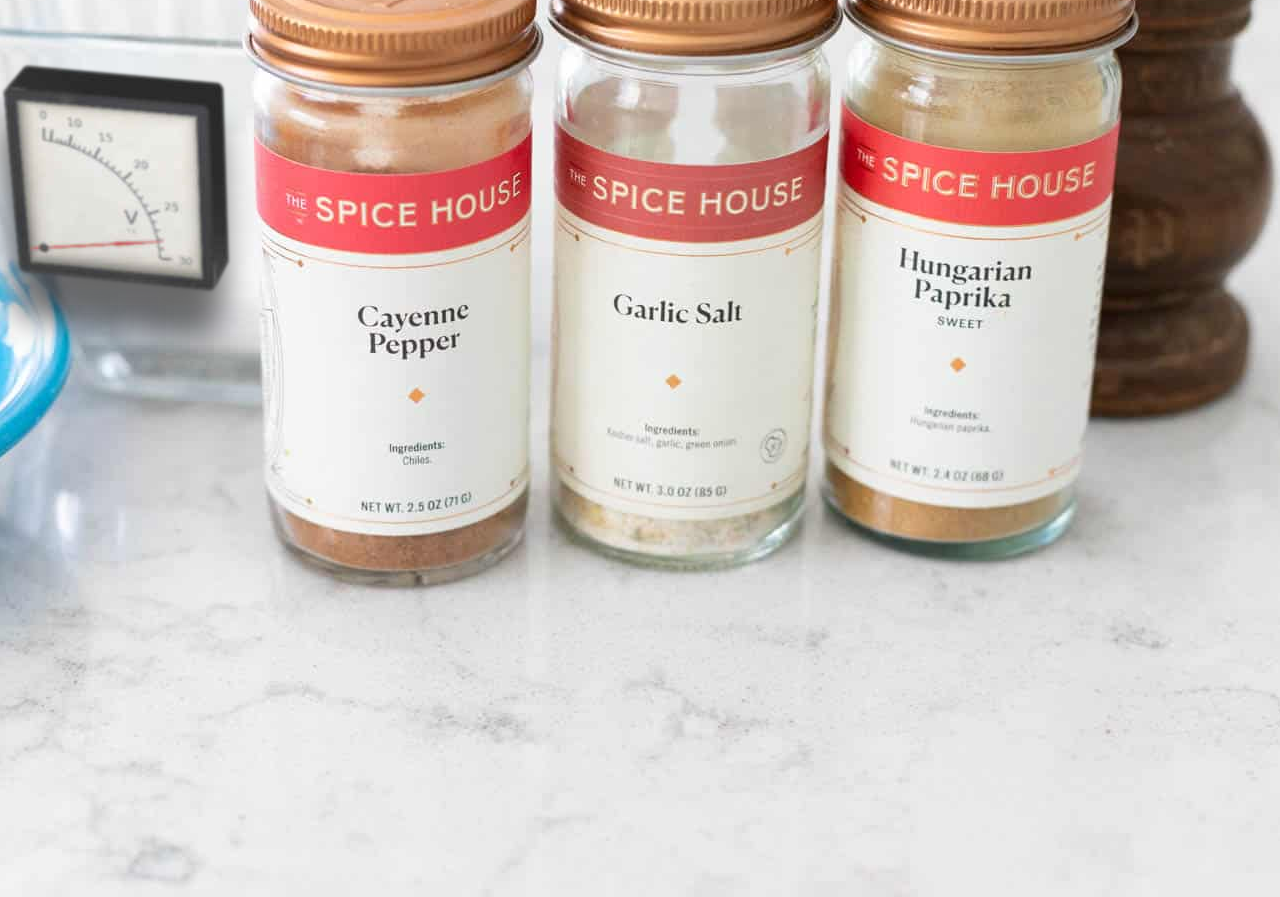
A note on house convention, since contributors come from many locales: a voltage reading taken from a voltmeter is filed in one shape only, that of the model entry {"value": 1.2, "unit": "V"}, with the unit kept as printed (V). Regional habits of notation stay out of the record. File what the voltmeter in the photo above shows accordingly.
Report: {"value": 28, "unit": "V"}
